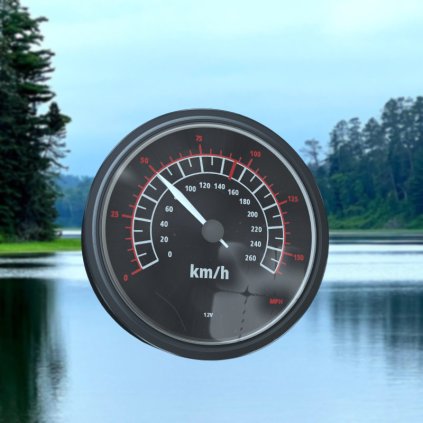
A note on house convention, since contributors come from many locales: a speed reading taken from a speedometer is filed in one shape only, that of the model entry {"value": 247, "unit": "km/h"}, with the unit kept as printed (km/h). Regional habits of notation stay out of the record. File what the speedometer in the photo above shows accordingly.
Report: {"value": 80, "unit": "km/h"}
